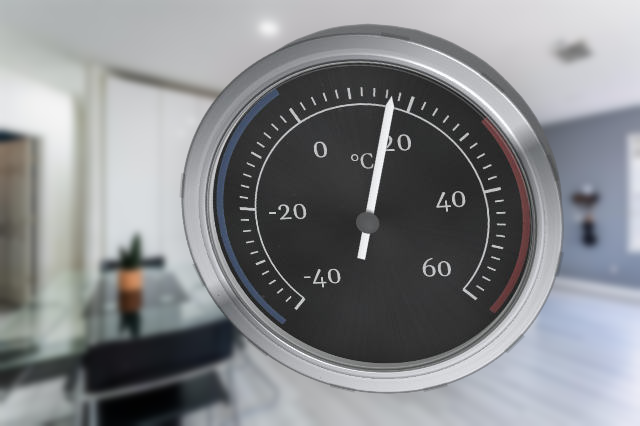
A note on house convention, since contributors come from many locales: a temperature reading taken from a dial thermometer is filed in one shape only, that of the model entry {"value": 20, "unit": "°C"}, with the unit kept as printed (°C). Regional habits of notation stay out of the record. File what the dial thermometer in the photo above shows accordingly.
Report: {"value": 17, "unit": "°C"}
